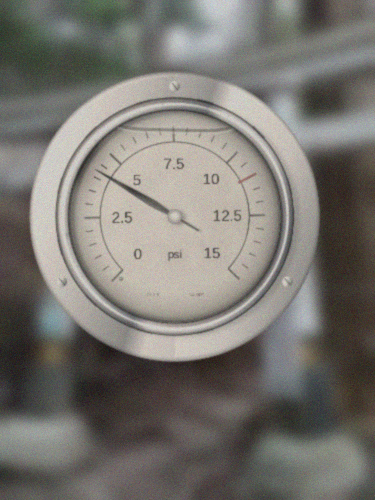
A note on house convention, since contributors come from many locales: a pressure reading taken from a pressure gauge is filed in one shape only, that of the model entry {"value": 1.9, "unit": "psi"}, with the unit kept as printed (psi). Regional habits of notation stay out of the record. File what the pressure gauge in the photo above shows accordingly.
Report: {"value": 4.25, "unit": "psi"}
